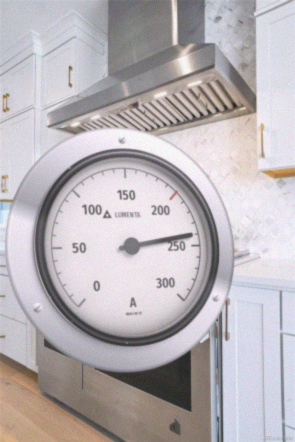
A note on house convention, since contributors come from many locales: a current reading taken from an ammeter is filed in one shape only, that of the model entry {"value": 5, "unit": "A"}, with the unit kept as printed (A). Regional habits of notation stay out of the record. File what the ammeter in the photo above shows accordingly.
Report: {"value": 240, "unit": "A"}
